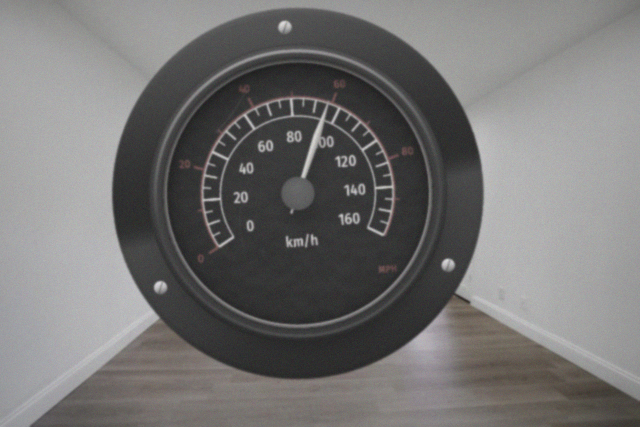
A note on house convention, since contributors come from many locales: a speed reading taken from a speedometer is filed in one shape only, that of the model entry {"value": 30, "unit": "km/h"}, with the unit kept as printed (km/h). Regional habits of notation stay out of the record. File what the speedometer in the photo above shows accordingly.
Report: {"value": 95, "unit": "km/h"}
